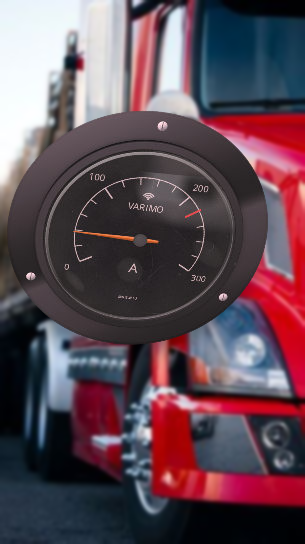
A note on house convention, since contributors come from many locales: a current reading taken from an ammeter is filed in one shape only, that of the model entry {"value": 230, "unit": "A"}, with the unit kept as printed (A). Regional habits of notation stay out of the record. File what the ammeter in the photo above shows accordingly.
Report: {"value": 40, "unit": "A"}
